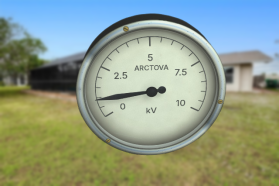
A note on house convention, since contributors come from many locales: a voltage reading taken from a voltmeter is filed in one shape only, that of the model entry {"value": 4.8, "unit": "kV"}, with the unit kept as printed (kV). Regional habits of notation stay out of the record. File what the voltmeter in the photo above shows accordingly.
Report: {"value": 1, "unit": "kV"}
